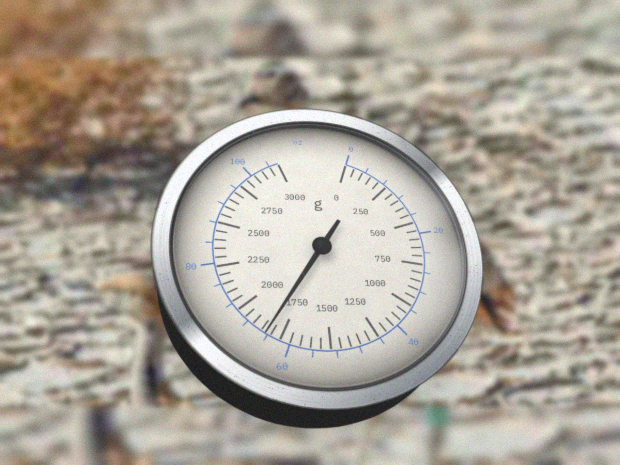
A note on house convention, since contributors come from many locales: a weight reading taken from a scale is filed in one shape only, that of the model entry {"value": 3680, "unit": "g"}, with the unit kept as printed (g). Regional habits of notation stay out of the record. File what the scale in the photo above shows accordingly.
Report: {"value": 1825, "unit": "g"}
